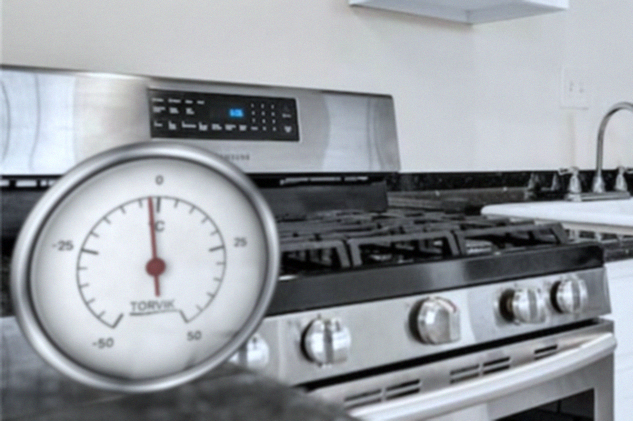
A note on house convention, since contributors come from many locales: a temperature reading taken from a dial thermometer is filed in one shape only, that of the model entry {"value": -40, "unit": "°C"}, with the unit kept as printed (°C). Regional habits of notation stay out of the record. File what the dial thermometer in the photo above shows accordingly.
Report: {"value": -2.5, "unit": "°C"}
